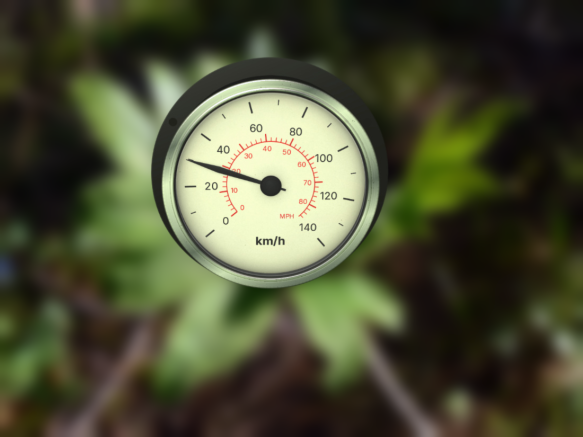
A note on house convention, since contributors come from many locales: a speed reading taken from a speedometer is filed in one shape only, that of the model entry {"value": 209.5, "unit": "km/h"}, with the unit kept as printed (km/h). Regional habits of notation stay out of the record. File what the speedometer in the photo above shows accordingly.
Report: {"value": 30, "unit": "km/h"}
